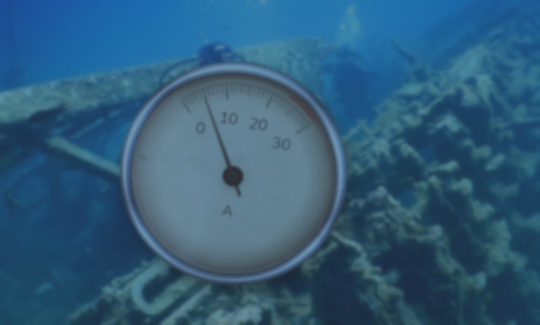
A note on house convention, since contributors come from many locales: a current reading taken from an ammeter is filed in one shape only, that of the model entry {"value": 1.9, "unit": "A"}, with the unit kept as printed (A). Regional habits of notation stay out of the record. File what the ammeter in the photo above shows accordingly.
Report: {"value": 5, "unit": "A"}
